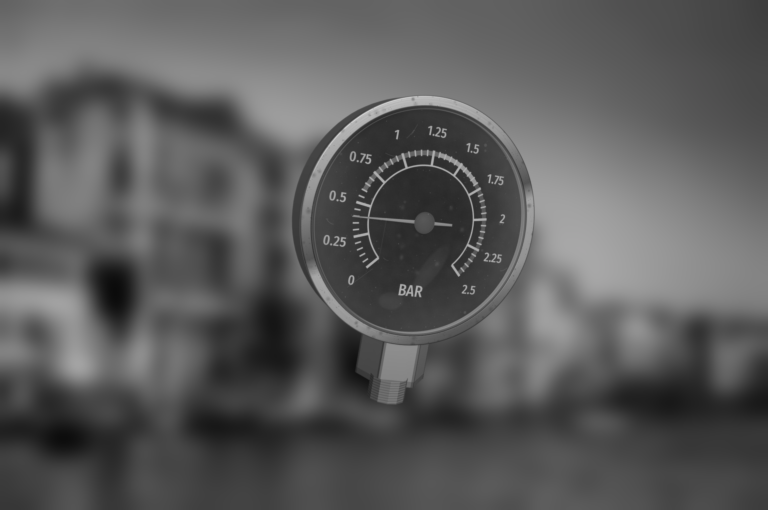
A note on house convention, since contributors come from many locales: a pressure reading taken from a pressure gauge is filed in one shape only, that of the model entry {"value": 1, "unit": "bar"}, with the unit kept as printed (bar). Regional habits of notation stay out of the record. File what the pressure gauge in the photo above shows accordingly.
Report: {"value": 0.4, "unit": "bar"}
